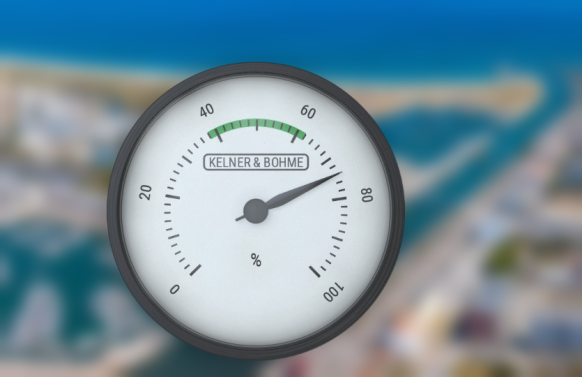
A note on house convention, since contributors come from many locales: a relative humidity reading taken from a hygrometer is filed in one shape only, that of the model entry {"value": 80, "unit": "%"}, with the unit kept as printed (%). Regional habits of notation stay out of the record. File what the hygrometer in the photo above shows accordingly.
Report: {"value": 74, "unit": "%"}
